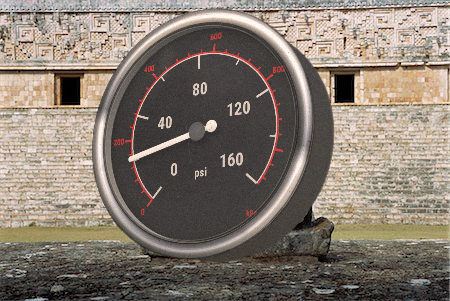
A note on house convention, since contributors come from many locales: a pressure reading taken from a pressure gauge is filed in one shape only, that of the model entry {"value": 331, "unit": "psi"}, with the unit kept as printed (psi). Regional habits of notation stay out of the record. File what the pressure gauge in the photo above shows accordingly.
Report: {"value": 20, "unit": "psi"}
